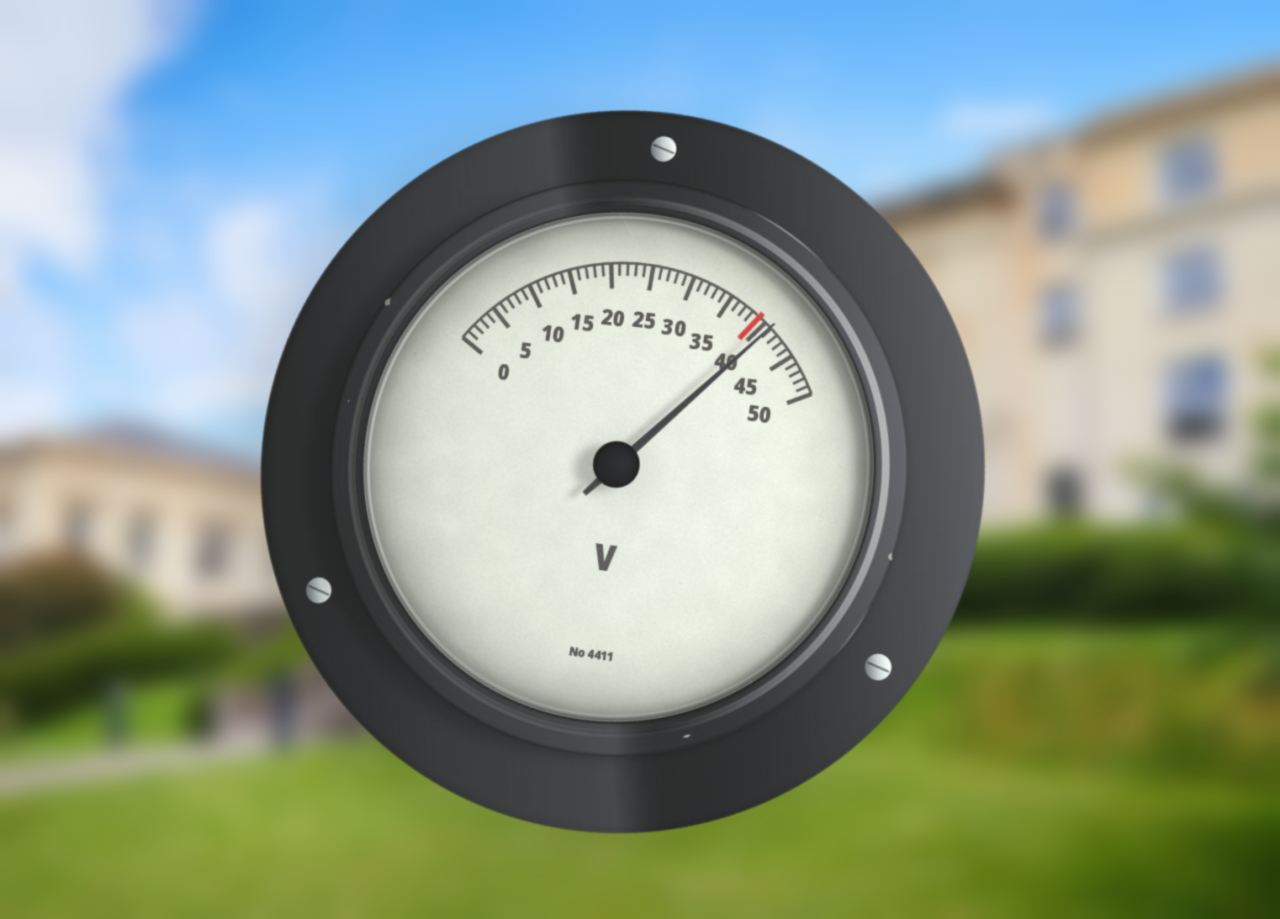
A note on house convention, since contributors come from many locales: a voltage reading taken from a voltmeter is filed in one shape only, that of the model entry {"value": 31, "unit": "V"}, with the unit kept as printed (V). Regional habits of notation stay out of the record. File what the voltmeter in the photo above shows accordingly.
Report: {"value": 41, "unit": "V"}
